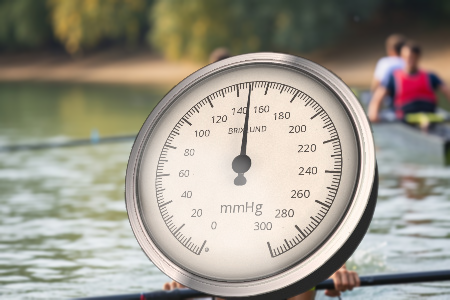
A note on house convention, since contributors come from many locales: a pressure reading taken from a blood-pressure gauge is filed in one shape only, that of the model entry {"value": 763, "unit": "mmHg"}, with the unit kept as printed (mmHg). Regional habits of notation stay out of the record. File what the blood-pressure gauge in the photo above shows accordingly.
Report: {"value": 150, "unit": "mmHg"}
